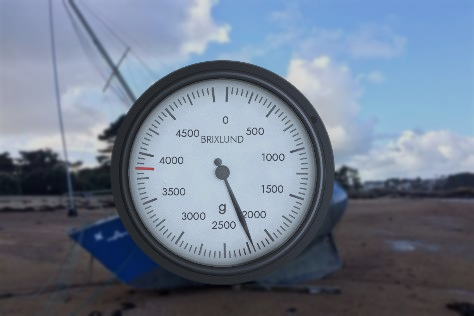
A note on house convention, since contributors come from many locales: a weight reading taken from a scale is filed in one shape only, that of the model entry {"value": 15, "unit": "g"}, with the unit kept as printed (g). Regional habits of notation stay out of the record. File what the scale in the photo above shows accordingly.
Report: {"value": 2200, "unit": "g"}
